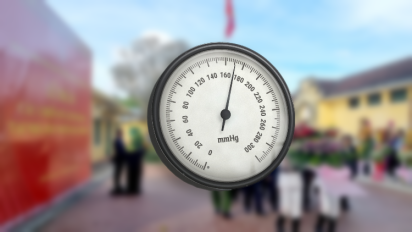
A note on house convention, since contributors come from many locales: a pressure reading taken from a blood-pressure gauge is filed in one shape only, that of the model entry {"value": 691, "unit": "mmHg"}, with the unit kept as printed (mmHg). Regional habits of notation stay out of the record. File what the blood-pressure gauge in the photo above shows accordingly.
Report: {"value": 170, "unit": "mmHg"}
